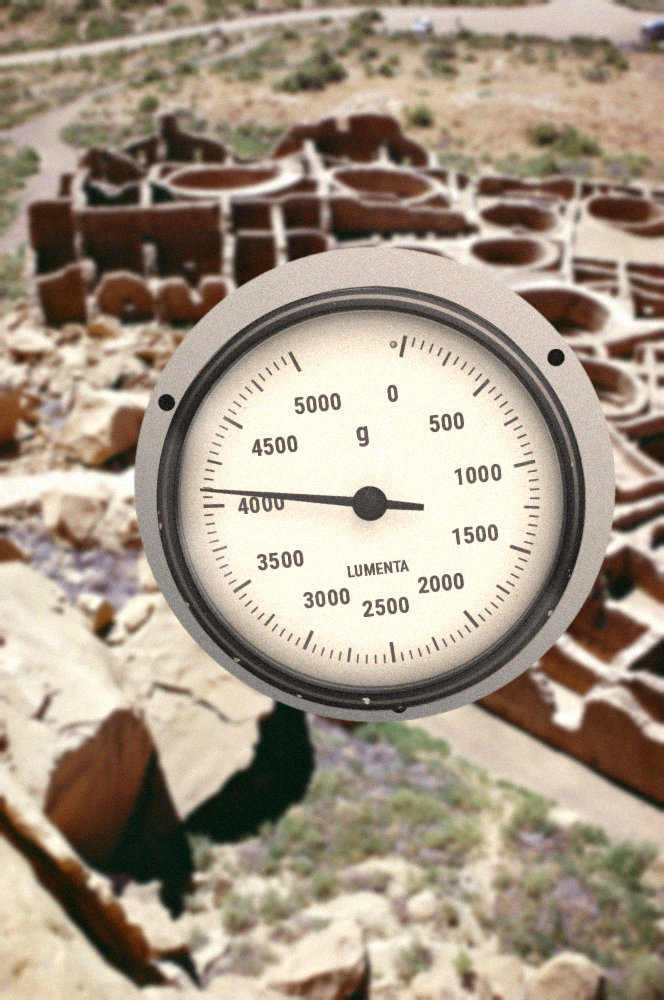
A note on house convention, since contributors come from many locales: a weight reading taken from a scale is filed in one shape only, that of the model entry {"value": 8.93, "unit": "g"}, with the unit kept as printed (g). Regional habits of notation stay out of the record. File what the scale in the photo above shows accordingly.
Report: {"value": 4100, "unit": "g"}
